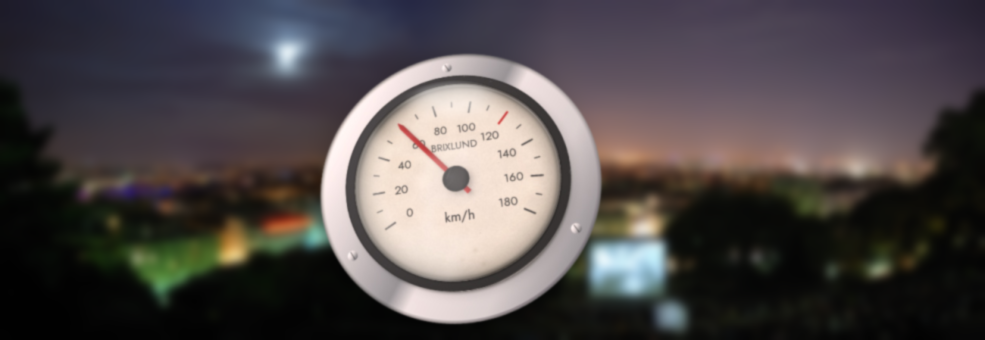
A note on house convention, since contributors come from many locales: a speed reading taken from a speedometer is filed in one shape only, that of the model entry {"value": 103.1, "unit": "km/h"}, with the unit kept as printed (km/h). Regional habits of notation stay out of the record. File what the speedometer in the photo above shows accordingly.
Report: {"value": 60, "unit": "km/h"}
